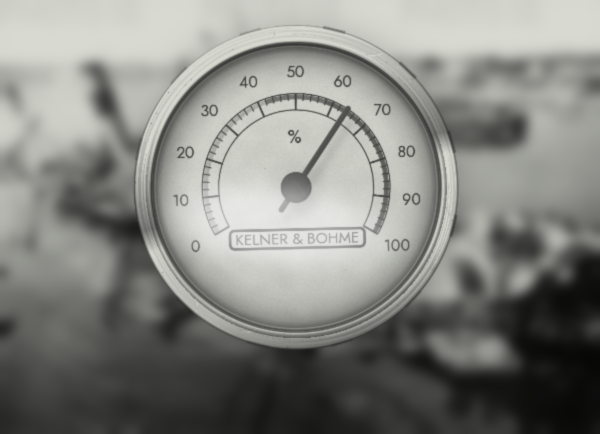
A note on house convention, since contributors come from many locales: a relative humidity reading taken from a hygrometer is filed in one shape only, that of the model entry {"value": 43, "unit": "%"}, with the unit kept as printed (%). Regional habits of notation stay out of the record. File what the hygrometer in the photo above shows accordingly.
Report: {"value": 64, "unit": "%"}
